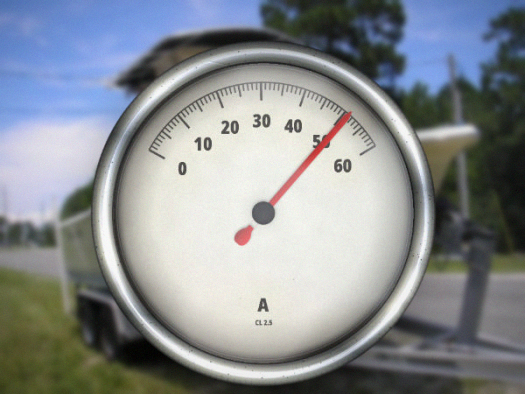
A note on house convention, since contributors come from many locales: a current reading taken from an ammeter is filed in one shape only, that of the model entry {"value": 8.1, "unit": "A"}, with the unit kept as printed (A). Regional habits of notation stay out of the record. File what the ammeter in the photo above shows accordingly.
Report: {"value": 51, "unit": "A"}
